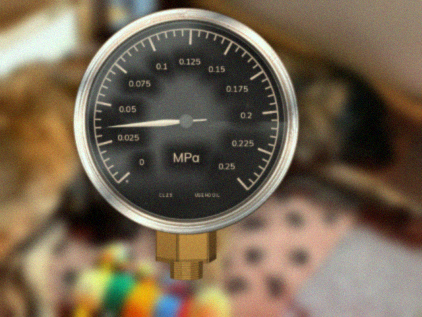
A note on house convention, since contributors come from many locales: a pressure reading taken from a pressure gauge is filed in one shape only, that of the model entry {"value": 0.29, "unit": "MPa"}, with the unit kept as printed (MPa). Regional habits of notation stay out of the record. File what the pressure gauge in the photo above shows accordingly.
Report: {"value": 0.035, "unit": "MPa"}
